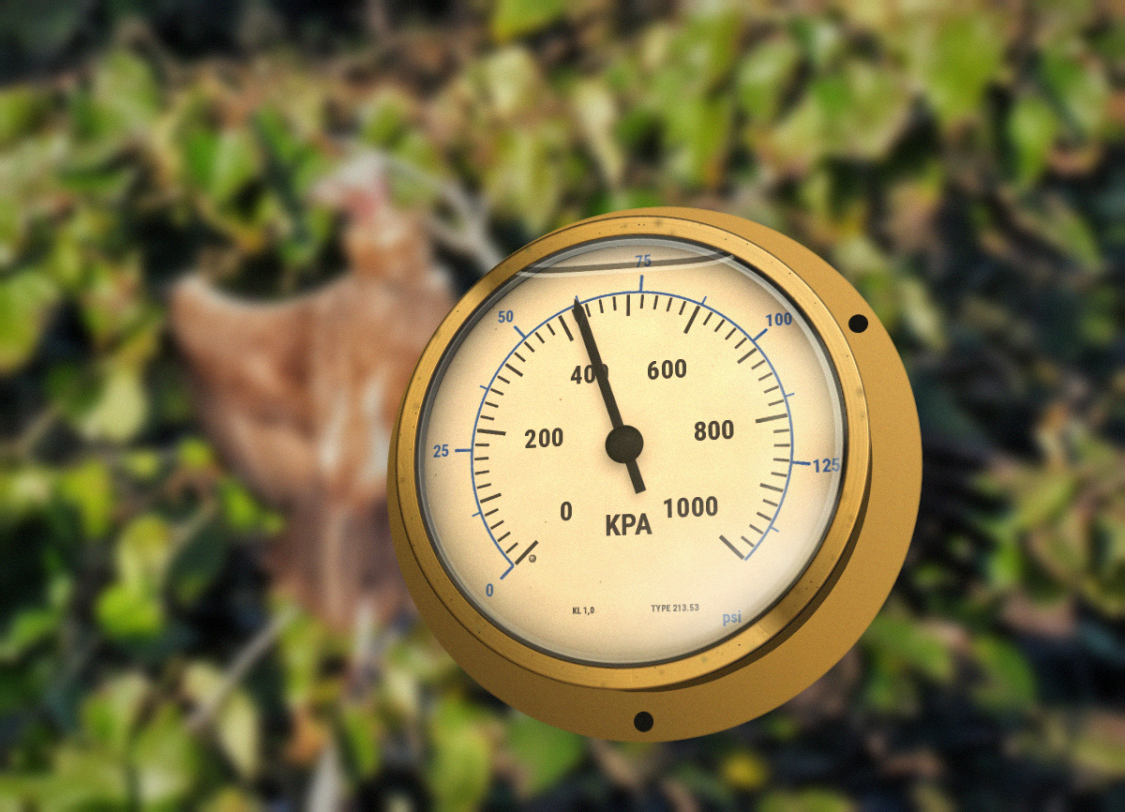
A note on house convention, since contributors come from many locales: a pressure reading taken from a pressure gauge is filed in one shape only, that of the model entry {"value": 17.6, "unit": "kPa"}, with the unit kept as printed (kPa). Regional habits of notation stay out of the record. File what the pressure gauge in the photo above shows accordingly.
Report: {"value": 430, "unit": "kPa"}
